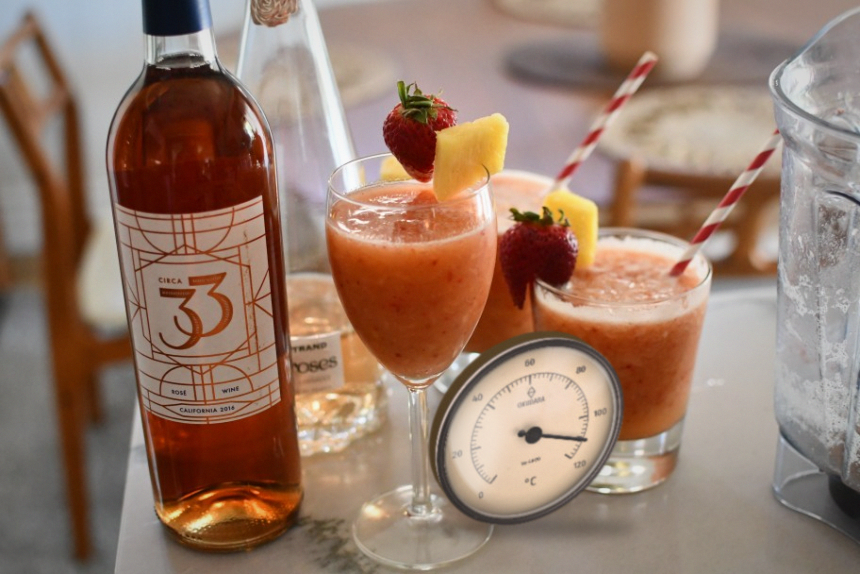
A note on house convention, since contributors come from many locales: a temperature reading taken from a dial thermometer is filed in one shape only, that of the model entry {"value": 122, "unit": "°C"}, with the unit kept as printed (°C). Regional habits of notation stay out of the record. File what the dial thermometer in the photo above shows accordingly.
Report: {"value": 110, "unit": "°C"}
